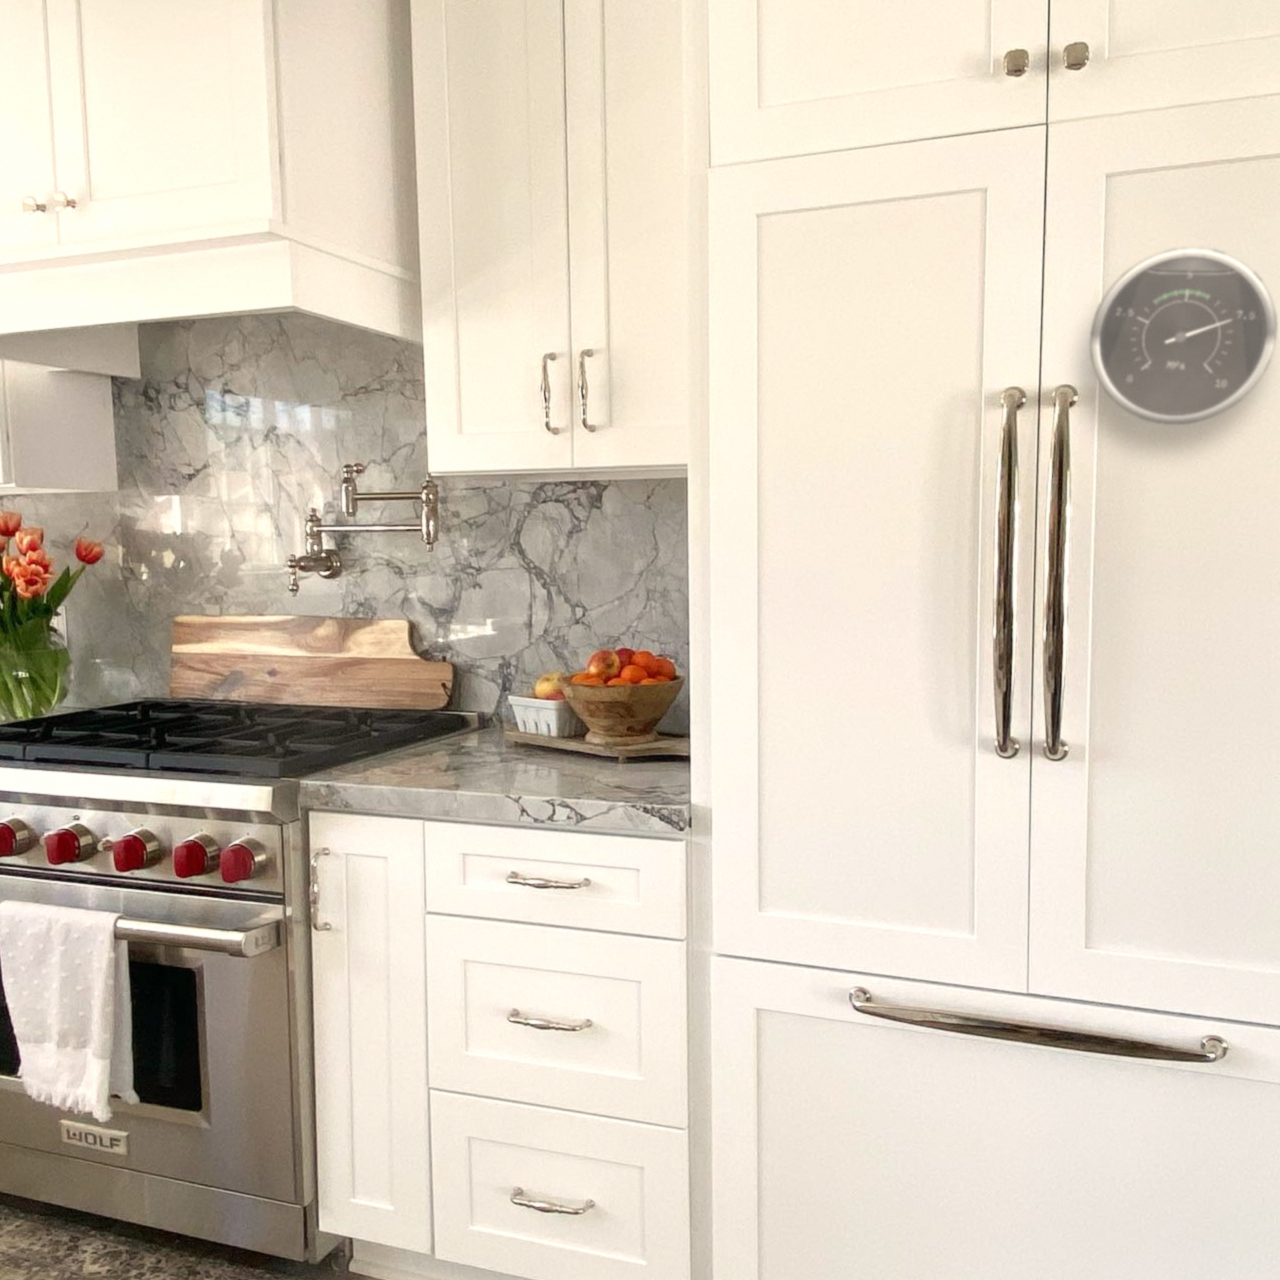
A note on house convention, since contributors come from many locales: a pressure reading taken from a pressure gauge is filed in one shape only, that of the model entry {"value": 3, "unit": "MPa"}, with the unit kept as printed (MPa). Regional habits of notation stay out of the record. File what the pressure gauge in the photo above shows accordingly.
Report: {"value": 7.5, "unit": "MPa"}
